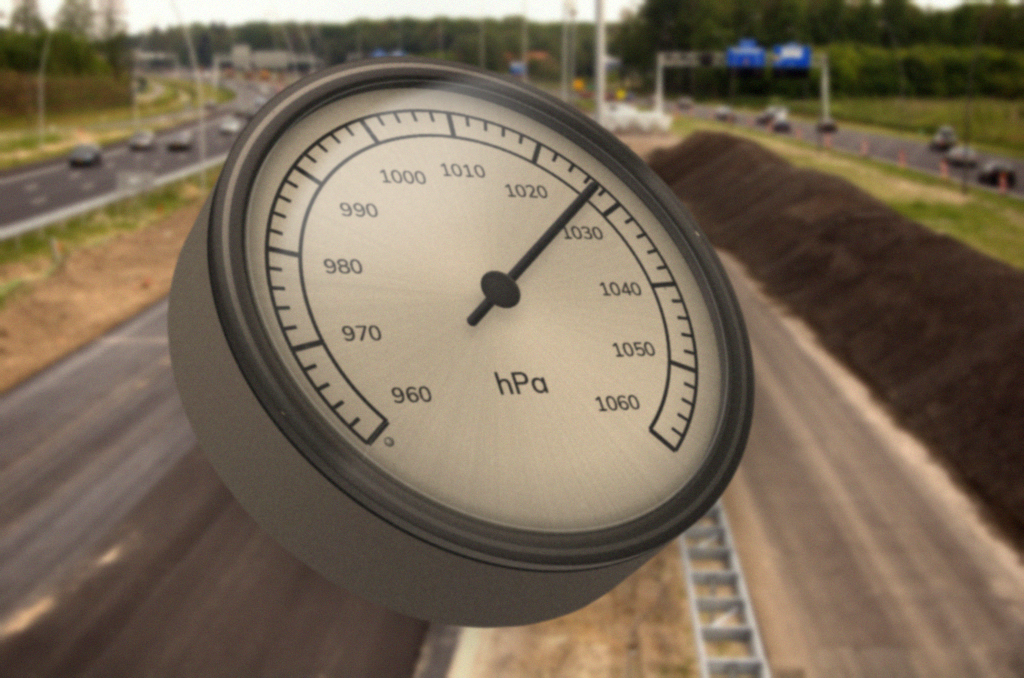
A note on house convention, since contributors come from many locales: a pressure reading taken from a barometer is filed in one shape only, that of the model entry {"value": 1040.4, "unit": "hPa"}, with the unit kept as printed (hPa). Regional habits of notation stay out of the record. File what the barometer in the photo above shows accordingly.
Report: {"value": 1027, "unit": "hPa"}
